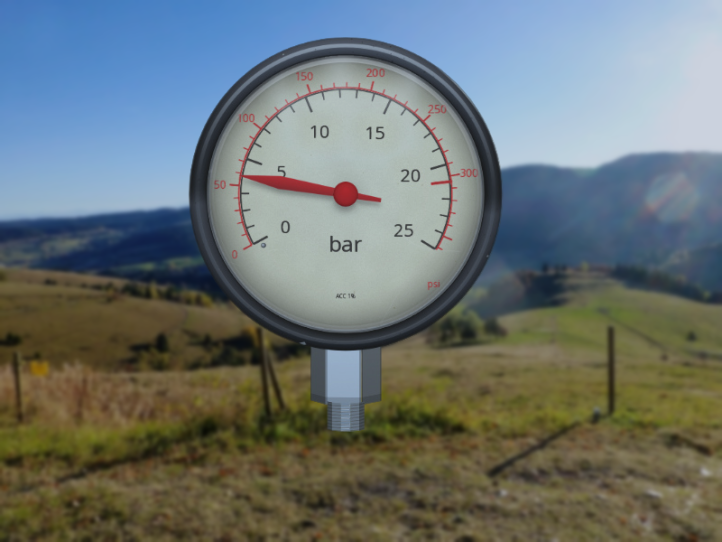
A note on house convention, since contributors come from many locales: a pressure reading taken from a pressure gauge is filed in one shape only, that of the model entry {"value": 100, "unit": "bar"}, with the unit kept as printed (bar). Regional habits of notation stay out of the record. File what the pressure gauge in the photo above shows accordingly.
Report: {"value": 4, "unit": "bar"}
